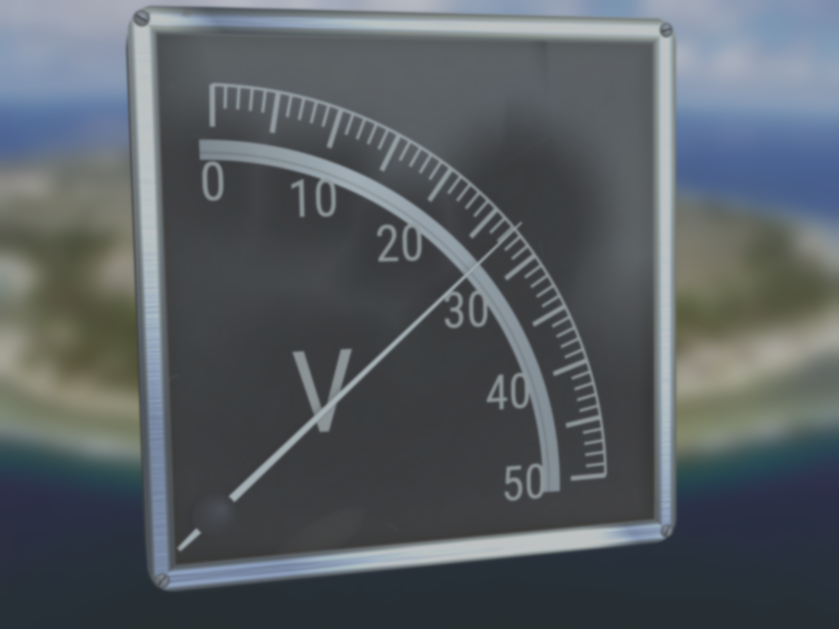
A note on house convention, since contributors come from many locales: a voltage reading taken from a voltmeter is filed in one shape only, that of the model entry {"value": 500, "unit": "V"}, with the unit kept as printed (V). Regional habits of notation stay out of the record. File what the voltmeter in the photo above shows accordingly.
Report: {"value": 27, "unit": "V"}
